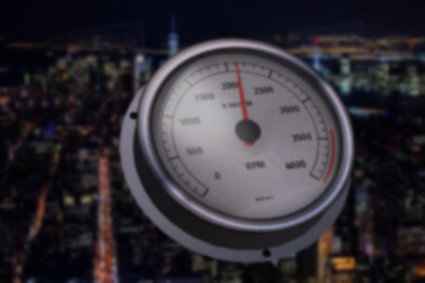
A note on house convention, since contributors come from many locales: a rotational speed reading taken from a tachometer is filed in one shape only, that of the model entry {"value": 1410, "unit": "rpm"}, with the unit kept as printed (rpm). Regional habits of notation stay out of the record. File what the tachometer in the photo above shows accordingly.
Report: {"value": 2100, "unit": "rpm"}
